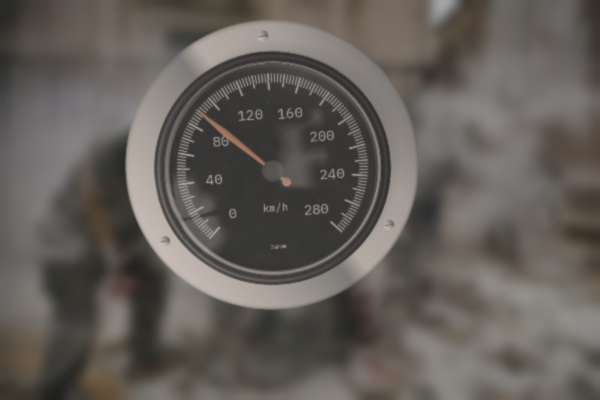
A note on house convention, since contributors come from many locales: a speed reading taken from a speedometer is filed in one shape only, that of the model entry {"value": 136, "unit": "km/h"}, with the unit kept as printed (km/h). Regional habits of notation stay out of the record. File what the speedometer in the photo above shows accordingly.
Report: {"value": 90, "unit": "km/h"}
